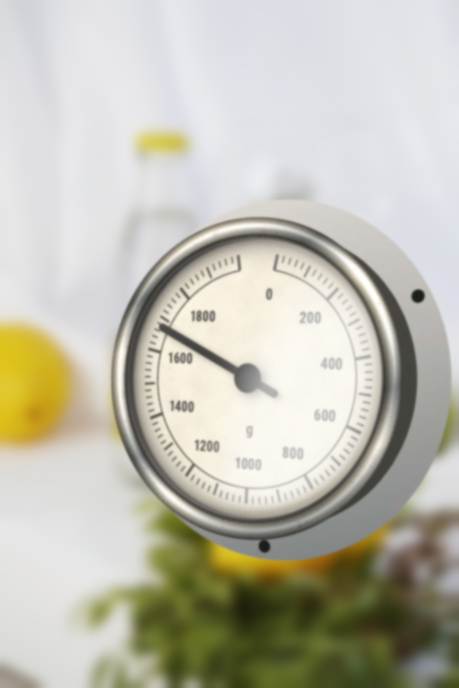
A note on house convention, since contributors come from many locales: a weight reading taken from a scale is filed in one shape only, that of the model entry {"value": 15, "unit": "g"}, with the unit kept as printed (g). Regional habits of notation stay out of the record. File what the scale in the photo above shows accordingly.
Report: {"value": 1680, "unit": "g"}
